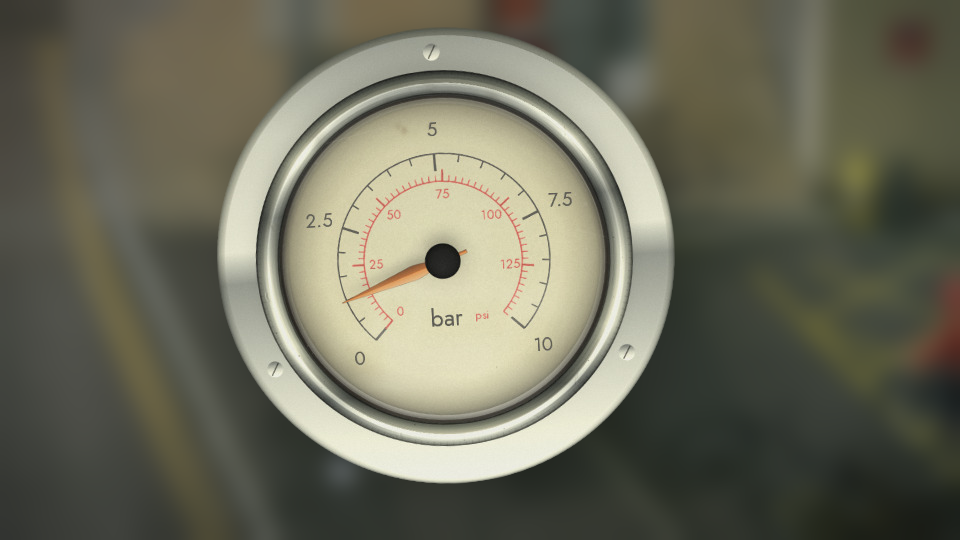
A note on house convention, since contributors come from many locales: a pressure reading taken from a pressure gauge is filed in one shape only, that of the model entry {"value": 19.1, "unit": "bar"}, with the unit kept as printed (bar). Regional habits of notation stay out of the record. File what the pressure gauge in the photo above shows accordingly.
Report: {"value": 1, "unit": "bar"}
